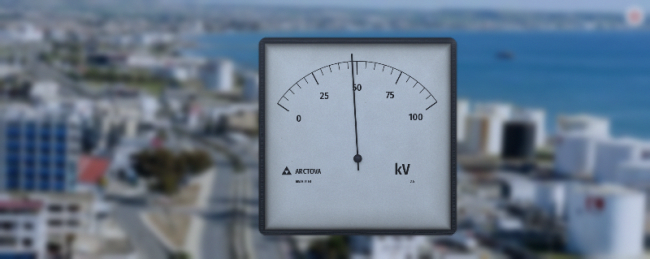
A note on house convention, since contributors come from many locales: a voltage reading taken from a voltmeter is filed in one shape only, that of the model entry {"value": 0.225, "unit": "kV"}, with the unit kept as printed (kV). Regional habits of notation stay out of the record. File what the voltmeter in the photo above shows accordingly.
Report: {"value": 47.5, "unit": "kV"}
